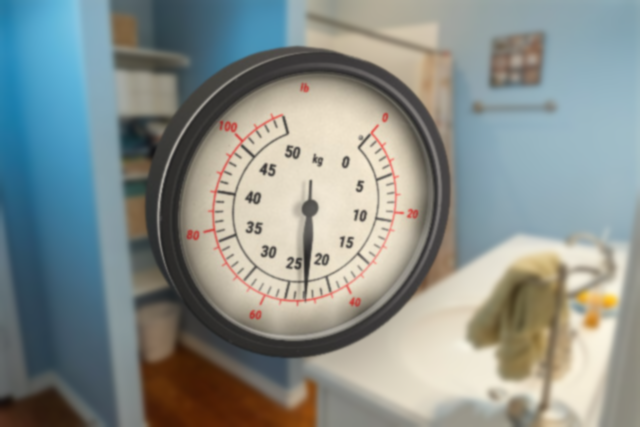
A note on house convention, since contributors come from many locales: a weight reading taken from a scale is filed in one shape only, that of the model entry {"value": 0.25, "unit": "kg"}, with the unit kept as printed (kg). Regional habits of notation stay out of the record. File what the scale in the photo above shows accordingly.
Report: {"value": 23, "unit": "kg"}
